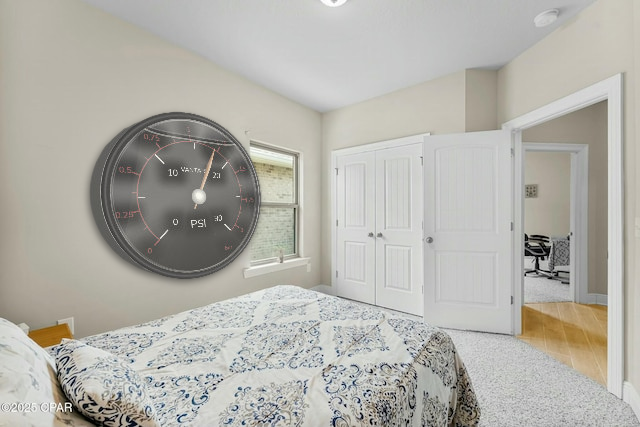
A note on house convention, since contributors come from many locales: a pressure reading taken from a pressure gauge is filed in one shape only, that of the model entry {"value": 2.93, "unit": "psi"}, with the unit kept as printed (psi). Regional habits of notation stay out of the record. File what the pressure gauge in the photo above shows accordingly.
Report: {"value": 17.5, "unit": "psi"}
